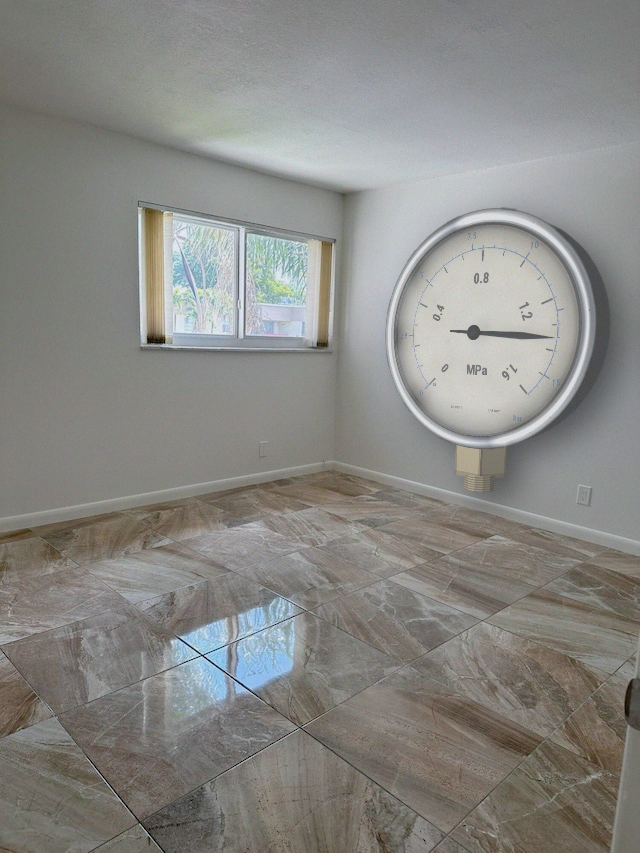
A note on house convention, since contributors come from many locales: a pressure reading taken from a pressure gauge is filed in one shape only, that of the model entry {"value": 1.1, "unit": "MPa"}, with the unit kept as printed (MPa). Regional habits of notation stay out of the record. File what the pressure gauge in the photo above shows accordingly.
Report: {"value": 1.35, "unit": "MPa"}
